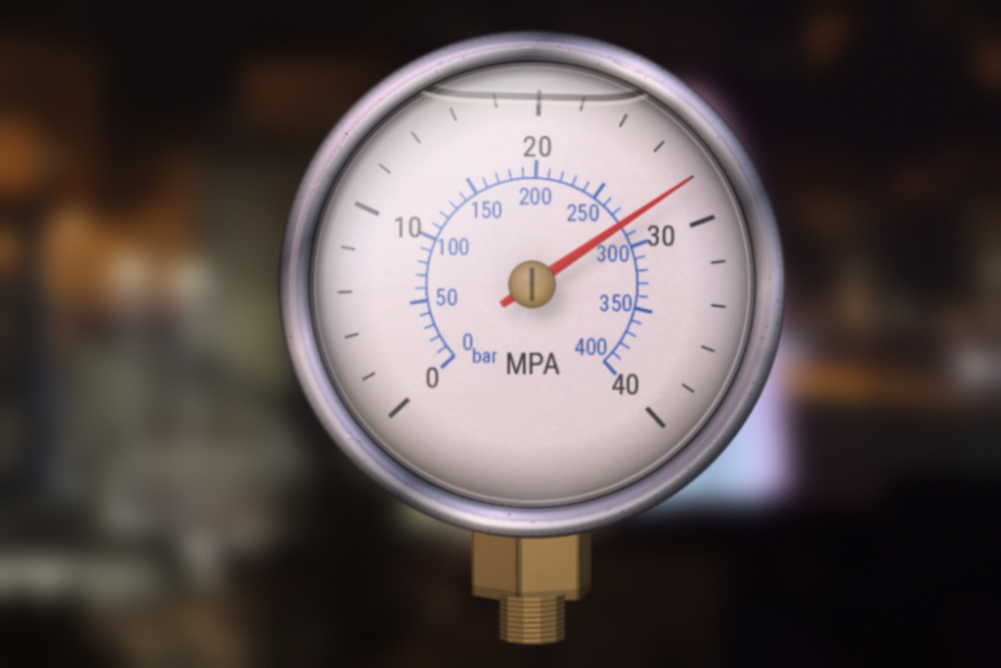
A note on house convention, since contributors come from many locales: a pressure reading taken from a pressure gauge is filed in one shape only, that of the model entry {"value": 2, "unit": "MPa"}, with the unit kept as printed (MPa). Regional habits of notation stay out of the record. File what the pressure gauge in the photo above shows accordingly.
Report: {"value": 28, "unit": "MPa"}
